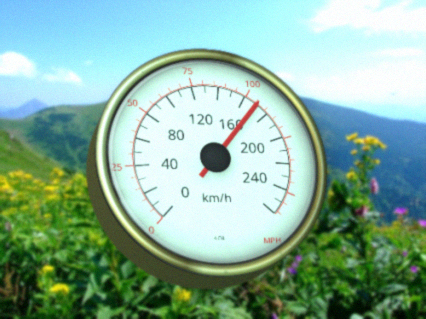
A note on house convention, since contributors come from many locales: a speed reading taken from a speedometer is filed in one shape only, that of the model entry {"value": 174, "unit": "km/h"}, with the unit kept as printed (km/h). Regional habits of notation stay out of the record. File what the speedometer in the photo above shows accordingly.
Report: {"value": 170, "unit": "km/h"}
